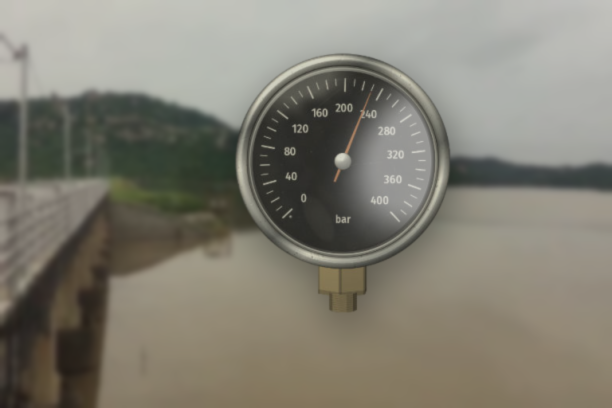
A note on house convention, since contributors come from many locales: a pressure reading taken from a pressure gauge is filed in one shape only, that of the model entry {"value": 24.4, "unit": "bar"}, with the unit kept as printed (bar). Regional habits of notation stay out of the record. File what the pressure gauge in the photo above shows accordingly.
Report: {"value": 230, "unit": "bar"}
